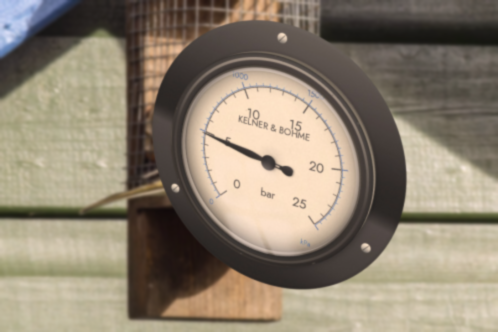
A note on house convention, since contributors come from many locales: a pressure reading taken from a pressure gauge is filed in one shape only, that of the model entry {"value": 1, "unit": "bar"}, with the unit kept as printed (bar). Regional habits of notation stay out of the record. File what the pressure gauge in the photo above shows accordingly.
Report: {"value": 5, "unit": "bar"}
